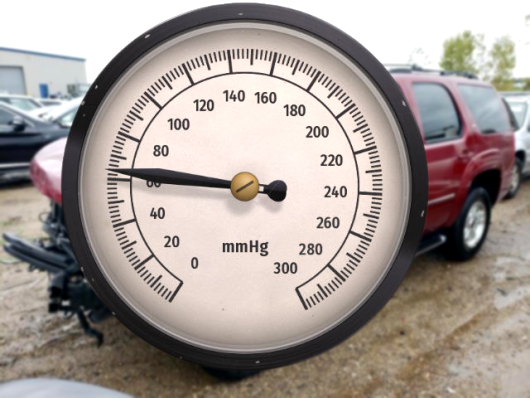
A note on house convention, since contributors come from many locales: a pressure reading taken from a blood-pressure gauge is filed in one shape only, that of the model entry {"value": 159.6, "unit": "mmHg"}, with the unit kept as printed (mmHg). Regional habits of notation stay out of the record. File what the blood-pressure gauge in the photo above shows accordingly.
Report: {"value": 64, "unit": "mmHg"}
